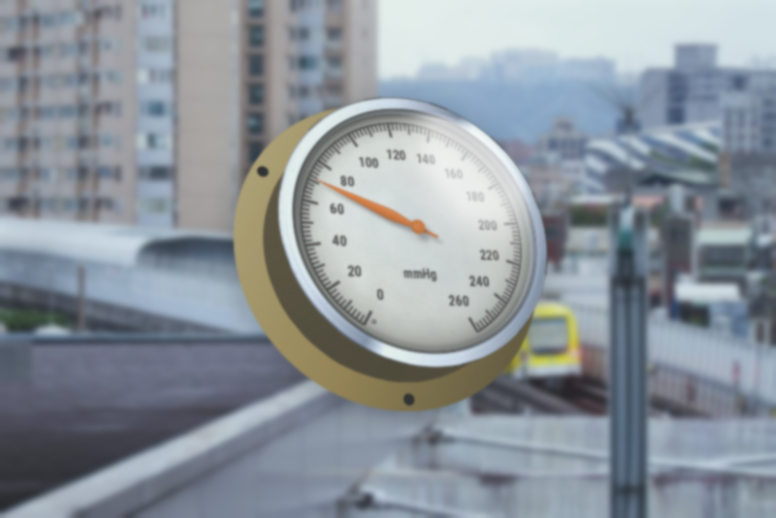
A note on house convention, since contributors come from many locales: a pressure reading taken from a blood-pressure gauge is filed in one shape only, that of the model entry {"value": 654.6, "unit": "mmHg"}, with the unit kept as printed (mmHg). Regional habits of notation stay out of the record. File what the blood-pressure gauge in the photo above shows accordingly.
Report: {"value": 70, "unit": "mmHg"}
